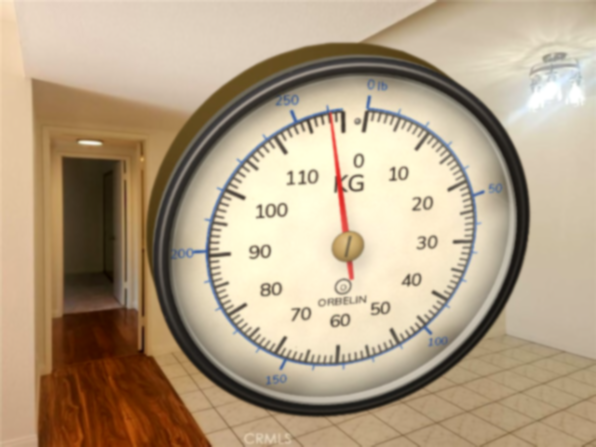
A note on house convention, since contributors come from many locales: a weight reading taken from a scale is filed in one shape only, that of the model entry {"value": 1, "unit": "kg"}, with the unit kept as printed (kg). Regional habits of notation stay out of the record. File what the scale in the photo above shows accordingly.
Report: {"value": 118, "unit": "kg"}
